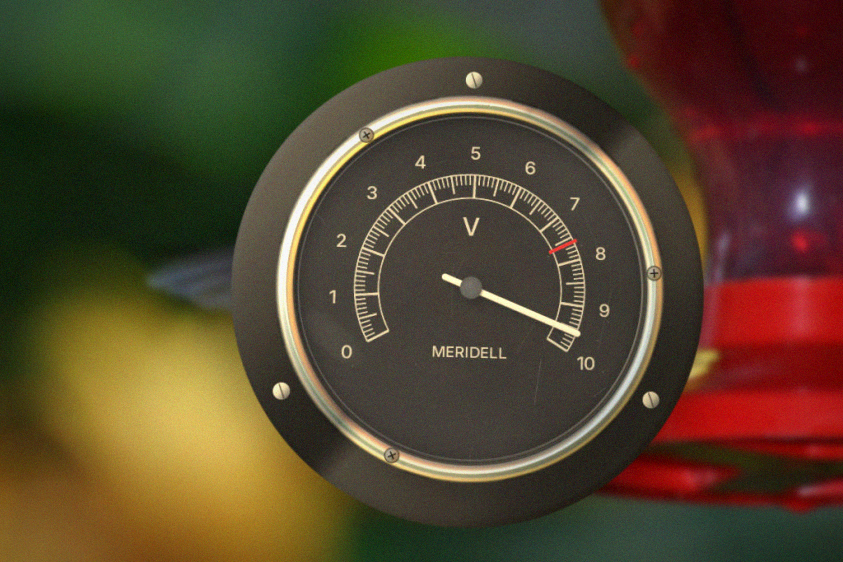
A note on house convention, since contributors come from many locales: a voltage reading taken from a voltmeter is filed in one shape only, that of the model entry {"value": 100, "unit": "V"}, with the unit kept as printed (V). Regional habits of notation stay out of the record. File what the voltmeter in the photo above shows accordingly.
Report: {"value": 9.6, "unit": "V"}
